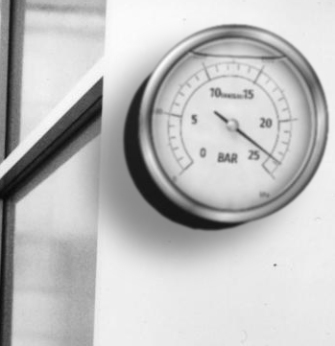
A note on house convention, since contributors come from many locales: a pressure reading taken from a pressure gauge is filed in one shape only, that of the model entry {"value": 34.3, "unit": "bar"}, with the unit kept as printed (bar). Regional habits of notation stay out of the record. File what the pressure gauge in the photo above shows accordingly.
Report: {"value": 24, "unit": "bar"}
